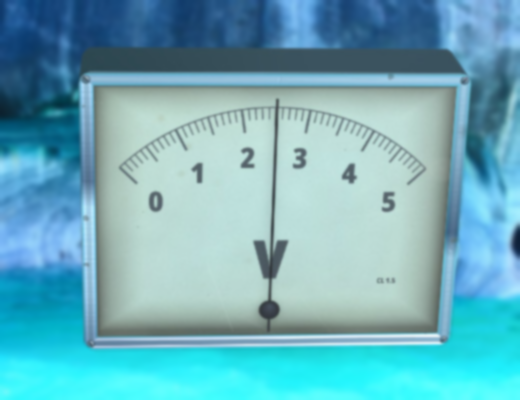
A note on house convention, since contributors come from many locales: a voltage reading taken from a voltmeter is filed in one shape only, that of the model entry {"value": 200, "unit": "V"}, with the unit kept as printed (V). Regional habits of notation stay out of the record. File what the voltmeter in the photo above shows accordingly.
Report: {"value": 2.5, "unit": "V"}
